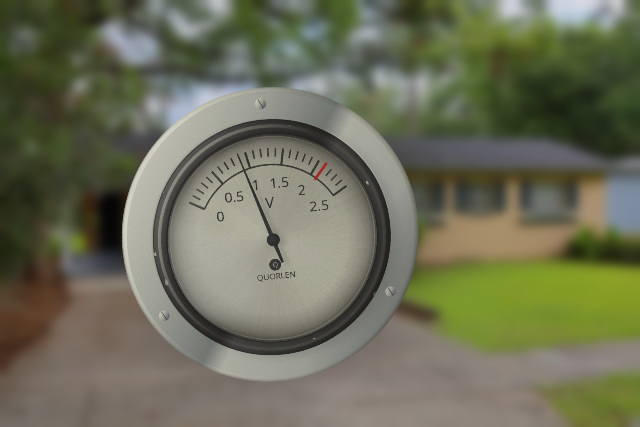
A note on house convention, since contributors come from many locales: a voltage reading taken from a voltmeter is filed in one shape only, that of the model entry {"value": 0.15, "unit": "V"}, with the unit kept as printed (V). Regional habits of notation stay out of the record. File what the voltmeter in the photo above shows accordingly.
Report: {"value": 0.9, "unit": "V"}
